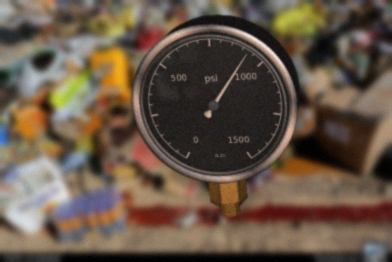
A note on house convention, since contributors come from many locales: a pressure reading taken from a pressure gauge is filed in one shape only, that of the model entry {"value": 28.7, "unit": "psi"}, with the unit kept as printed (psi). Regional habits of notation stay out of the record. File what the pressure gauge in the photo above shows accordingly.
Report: {"value": 925, "unit": "psi"}
